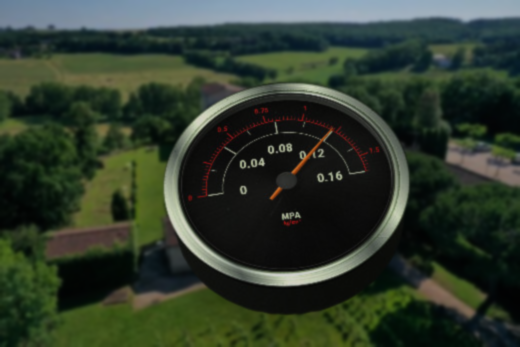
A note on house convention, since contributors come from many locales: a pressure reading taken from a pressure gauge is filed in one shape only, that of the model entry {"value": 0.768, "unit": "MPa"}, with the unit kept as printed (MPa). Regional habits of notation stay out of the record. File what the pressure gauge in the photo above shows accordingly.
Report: {"value": 0.12, "unit": "MPa"}
